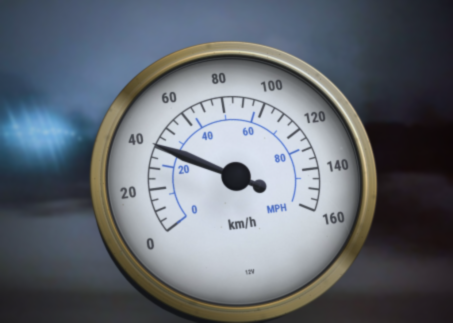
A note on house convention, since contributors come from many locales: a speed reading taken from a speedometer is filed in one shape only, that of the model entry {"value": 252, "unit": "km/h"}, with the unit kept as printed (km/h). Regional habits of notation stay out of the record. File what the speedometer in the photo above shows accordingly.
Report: {"value": 40, "unit": "km/h"}
